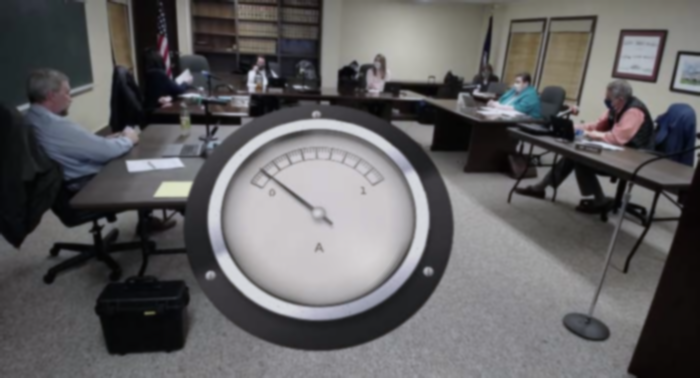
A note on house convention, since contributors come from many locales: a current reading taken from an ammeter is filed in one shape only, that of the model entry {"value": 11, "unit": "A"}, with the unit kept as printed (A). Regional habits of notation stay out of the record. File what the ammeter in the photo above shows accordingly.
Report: {"value": 0.1, "unit": "A"}
